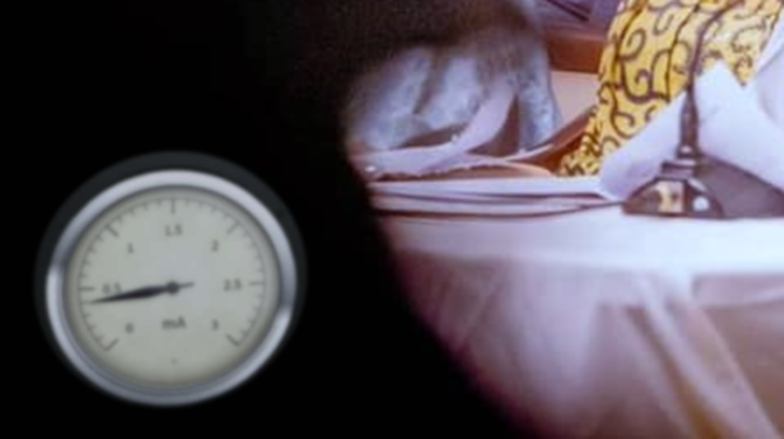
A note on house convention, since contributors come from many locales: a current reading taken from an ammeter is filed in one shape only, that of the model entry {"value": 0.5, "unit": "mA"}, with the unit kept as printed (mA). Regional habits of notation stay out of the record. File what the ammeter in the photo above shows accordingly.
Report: {"value": 0.4, "unit": "mA"}
